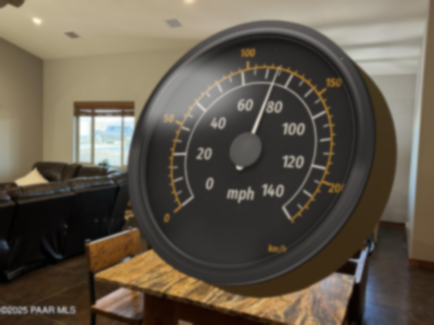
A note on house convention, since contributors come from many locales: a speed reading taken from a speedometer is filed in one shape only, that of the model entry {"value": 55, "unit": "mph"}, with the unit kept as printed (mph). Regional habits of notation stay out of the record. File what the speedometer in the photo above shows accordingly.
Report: {"value": 75, "unit": "mph"}
